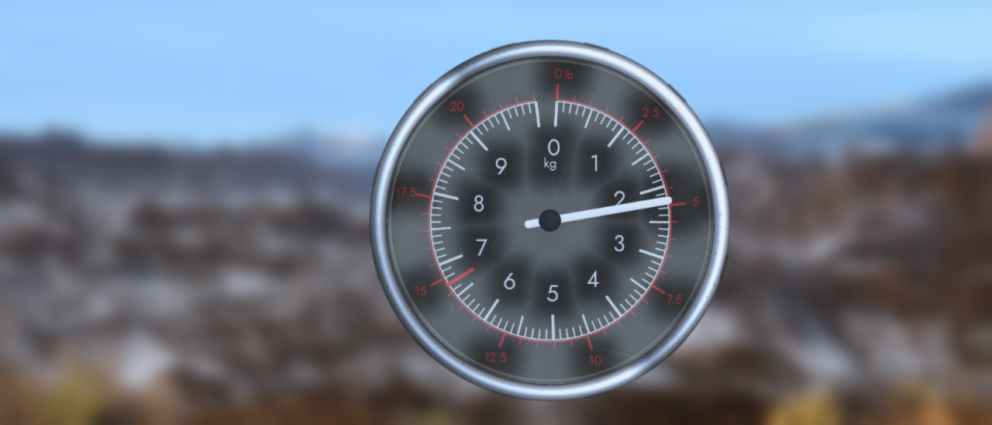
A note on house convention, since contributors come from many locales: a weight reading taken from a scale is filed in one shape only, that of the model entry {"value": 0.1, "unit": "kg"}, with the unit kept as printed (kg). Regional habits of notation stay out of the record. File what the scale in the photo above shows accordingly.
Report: {"value": 2.2, "unit": "kg"}
